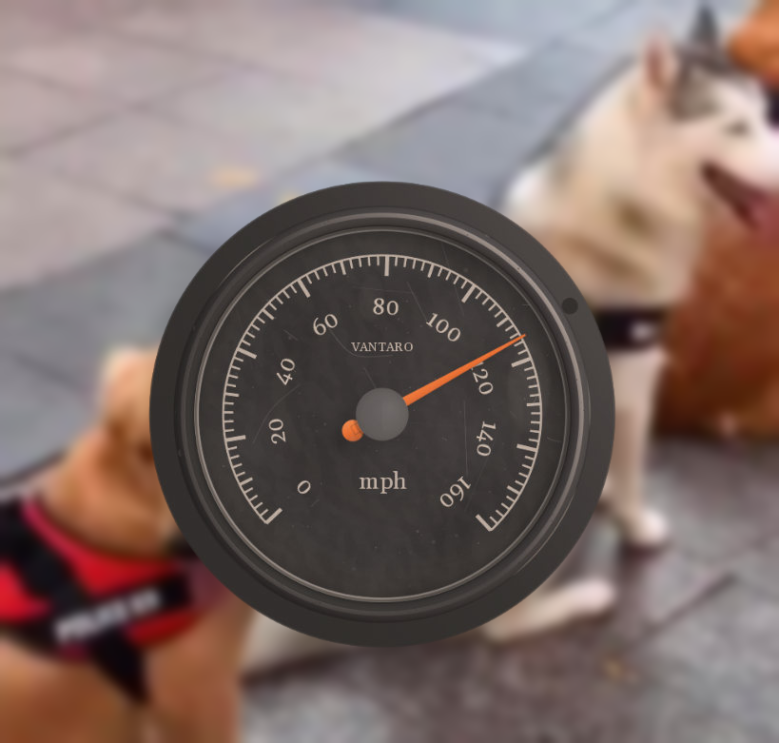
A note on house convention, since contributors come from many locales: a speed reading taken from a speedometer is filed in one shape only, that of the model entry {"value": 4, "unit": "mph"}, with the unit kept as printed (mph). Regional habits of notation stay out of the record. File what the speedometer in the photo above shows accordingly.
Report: {"value": 115, "unit": "mph"}
